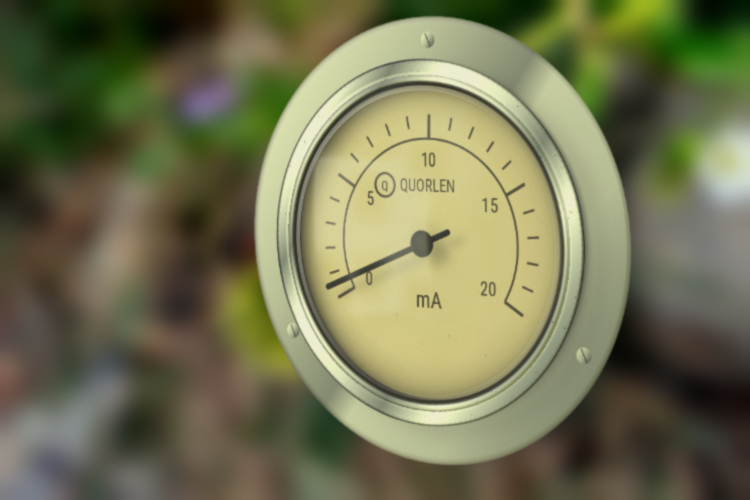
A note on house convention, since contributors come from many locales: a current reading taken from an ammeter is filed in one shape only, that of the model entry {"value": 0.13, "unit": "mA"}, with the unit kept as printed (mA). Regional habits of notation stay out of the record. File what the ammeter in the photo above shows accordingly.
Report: {"value": 0.5, "unit": "mA"}
